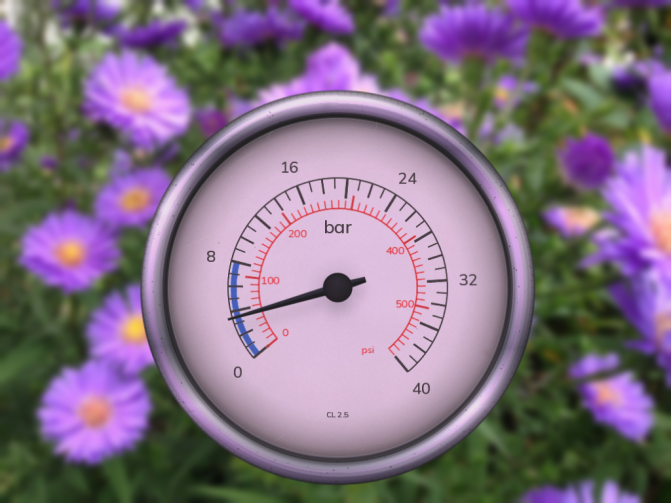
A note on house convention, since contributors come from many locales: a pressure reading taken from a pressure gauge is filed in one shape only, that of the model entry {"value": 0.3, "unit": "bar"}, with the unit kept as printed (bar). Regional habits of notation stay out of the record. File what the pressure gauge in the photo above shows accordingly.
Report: {"value": 3.5, "unit": "bar"}
